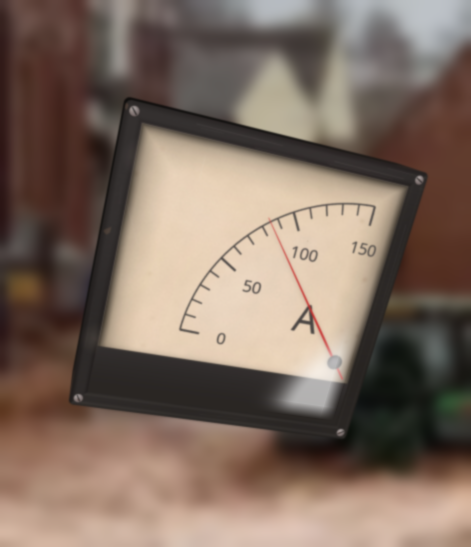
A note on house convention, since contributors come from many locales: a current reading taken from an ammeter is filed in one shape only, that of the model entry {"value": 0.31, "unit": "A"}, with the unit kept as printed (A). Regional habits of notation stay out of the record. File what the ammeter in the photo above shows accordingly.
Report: {"value": 85, "unit": "A"}
